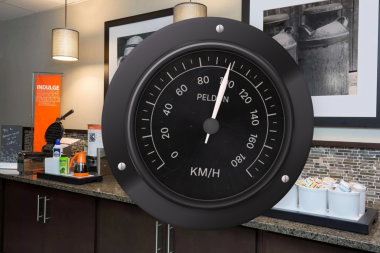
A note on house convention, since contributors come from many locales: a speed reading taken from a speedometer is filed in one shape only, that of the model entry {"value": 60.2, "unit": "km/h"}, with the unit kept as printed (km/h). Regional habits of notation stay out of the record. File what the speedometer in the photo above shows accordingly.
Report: {"value": 97.5, "unit": "km/h"}
